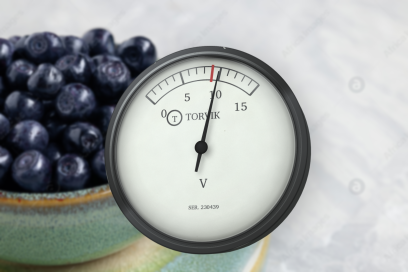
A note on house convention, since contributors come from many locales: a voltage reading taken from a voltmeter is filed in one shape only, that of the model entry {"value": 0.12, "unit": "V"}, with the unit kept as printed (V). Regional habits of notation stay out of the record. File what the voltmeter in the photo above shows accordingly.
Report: {"value": 10, "unit": "V"}
